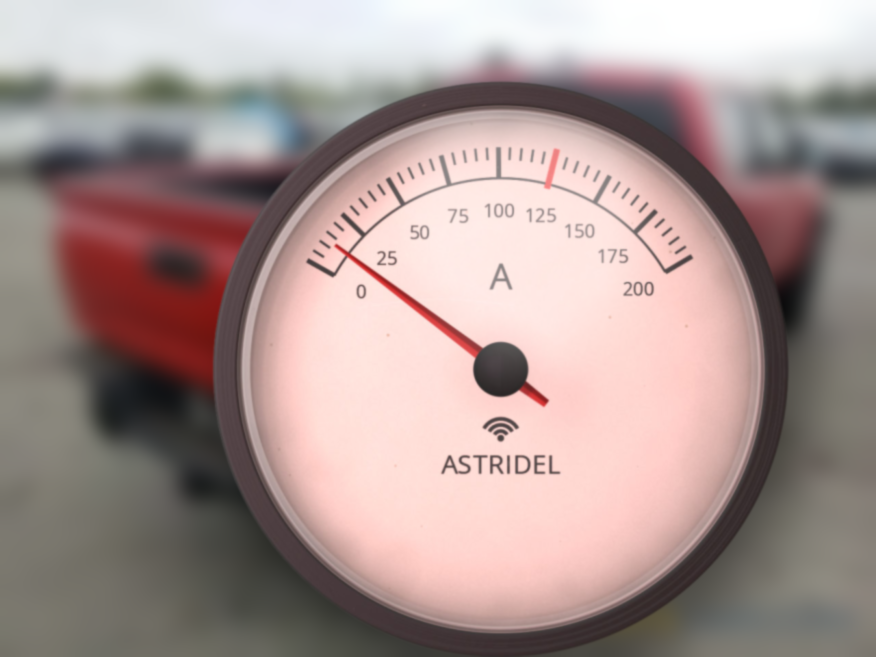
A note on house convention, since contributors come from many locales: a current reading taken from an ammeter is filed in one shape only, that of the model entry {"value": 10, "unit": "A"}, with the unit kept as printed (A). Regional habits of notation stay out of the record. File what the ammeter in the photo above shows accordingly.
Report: {"value": 12.5, "unit": "A"}
